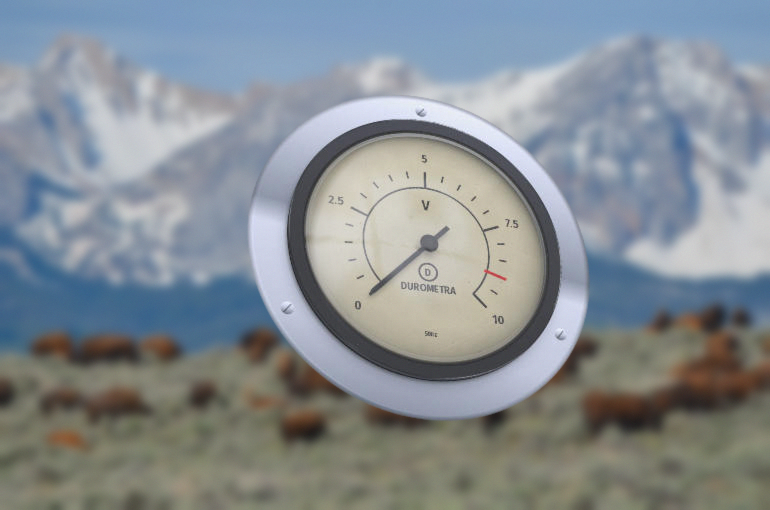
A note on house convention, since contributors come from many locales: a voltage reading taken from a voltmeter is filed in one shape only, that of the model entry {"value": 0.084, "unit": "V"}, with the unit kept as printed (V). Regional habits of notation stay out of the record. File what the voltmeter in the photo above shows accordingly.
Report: {"value": 0, "unit": "V"}
